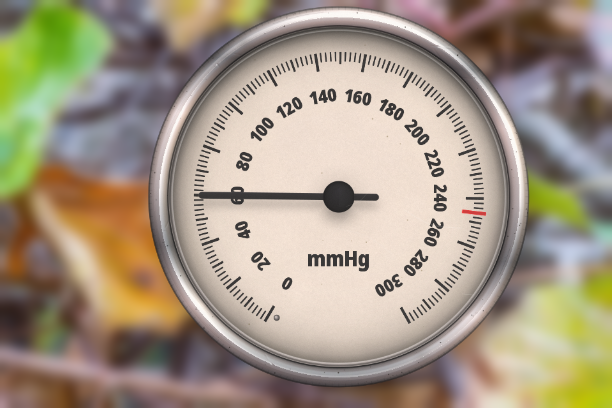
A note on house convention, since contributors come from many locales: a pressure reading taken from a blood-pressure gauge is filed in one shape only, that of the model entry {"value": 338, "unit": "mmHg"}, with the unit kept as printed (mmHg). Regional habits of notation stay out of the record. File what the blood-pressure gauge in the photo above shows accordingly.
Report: {"value": 60, "unit": "mmHg"}
